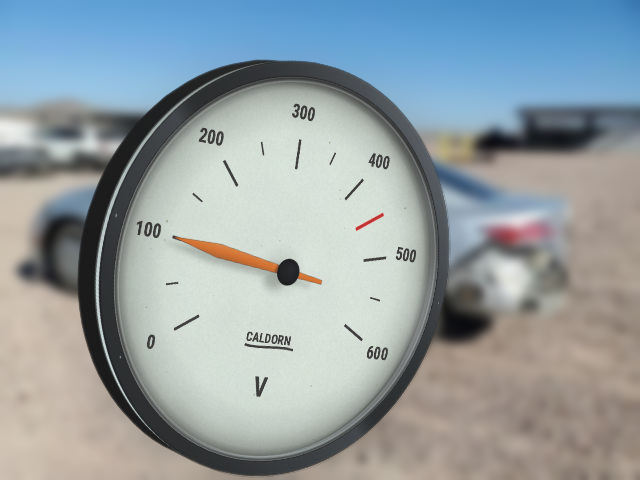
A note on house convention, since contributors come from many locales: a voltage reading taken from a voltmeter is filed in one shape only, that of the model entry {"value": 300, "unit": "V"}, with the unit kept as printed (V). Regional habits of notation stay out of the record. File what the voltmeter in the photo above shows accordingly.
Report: {"value": 100, "unit": "V"}
